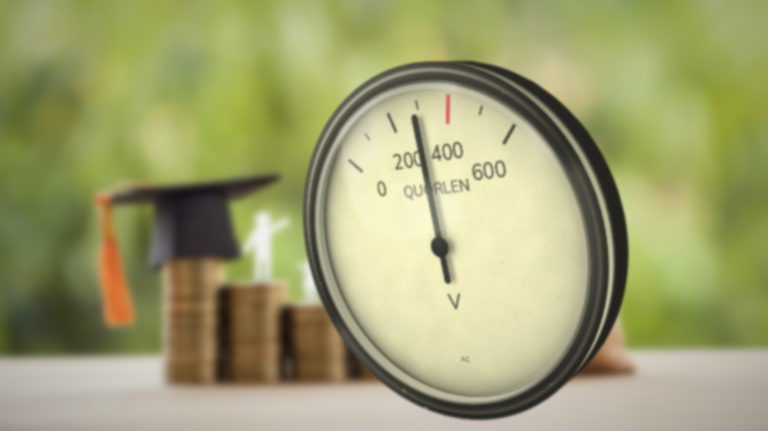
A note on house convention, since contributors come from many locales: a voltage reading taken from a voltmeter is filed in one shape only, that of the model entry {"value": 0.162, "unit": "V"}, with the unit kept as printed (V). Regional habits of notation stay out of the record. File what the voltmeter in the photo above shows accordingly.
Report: {"value": 300, "unit": "V"}
